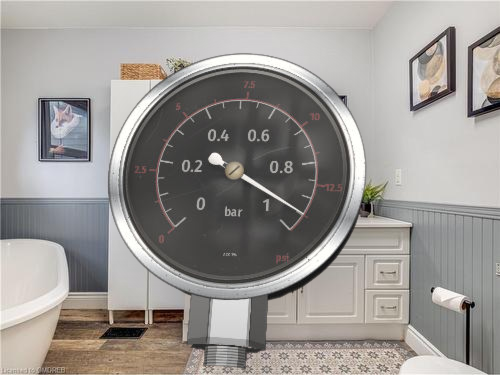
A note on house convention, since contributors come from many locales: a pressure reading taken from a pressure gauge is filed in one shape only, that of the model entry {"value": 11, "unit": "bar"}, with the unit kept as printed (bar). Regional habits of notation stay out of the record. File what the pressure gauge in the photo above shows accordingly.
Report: {"value": 0.95, "unit": "bar"}
